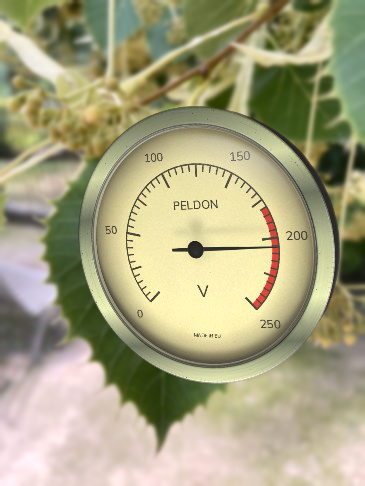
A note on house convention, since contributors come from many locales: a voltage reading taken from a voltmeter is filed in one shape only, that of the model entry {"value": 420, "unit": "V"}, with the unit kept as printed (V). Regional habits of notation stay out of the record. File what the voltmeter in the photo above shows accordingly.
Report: {"value": 205, "unit": "V"}
